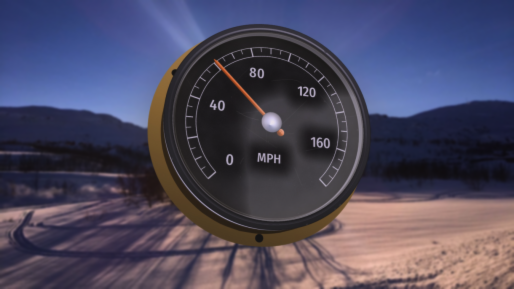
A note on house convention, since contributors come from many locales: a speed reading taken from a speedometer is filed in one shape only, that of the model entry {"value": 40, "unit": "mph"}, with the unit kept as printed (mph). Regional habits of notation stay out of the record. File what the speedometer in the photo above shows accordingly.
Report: {"value": 60, "unit": "mph"}
